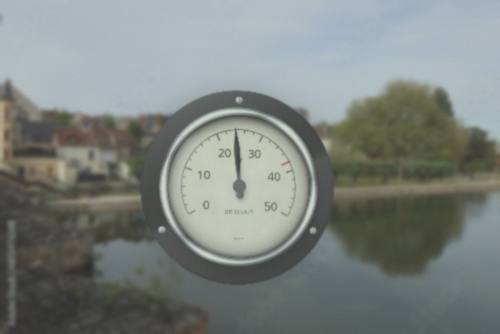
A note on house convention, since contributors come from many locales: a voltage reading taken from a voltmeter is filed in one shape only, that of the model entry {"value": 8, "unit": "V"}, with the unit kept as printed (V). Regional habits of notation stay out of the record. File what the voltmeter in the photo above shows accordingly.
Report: {"value": 24, "unit": "V"}
